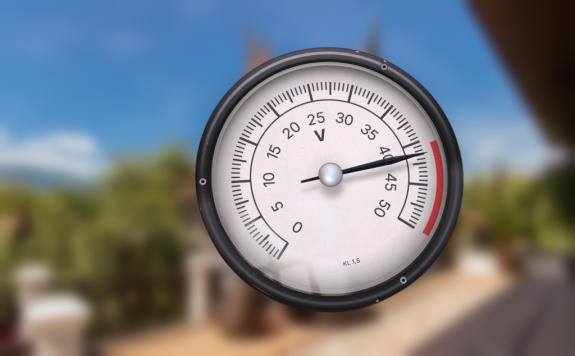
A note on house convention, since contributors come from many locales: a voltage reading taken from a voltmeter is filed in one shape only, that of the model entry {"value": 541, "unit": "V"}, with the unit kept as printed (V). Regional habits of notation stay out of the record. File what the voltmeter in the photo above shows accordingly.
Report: {"value": 41.5, "unit": "V"}
